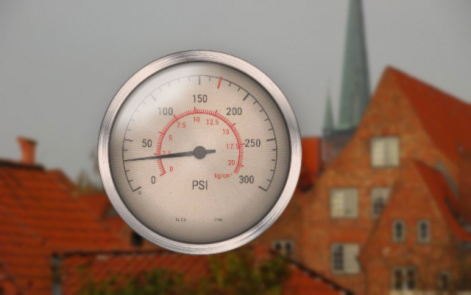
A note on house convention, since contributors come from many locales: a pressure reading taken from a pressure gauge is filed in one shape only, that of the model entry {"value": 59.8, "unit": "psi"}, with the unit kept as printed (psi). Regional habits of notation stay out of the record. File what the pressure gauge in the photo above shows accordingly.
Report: {"value": 30, "unit": "psi"}
